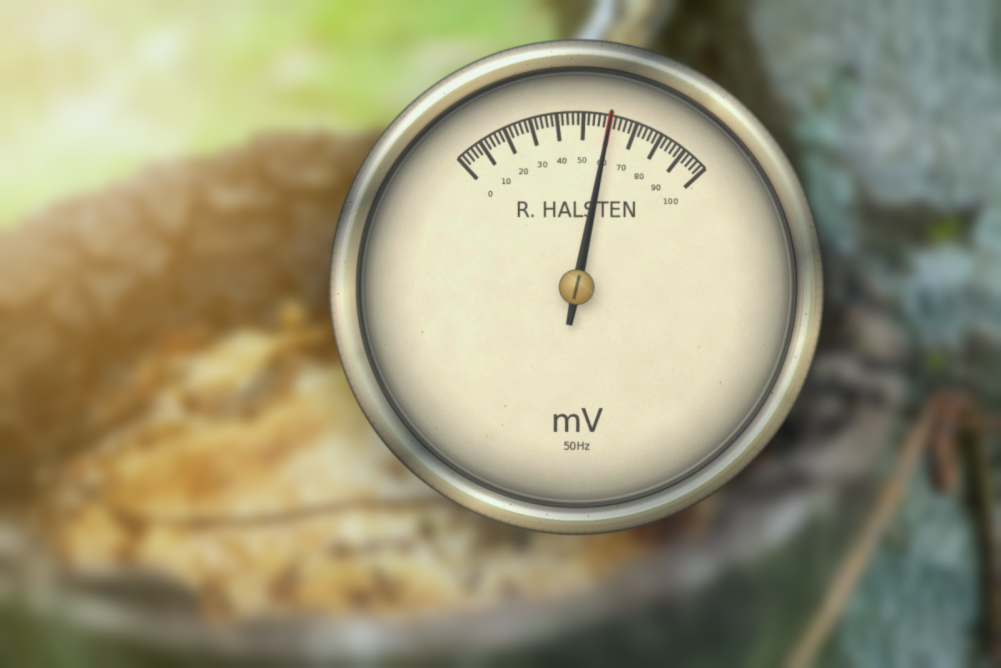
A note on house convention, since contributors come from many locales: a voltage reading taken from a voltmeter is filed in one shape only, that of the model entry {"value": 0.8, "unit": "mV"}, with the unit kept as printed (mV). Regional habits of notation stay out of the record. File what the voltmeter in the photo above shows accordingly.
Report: {"value": 60, "unit": "mV"}
